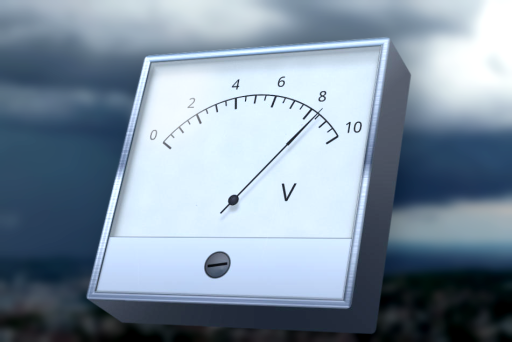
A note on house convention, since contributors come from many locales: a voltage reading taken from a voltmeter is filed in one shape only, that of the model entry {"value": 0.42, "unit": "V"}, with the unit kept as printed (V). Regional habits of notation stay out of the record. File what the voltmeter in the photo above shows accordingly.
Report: {"value": 8.5, "unit": "V"}
